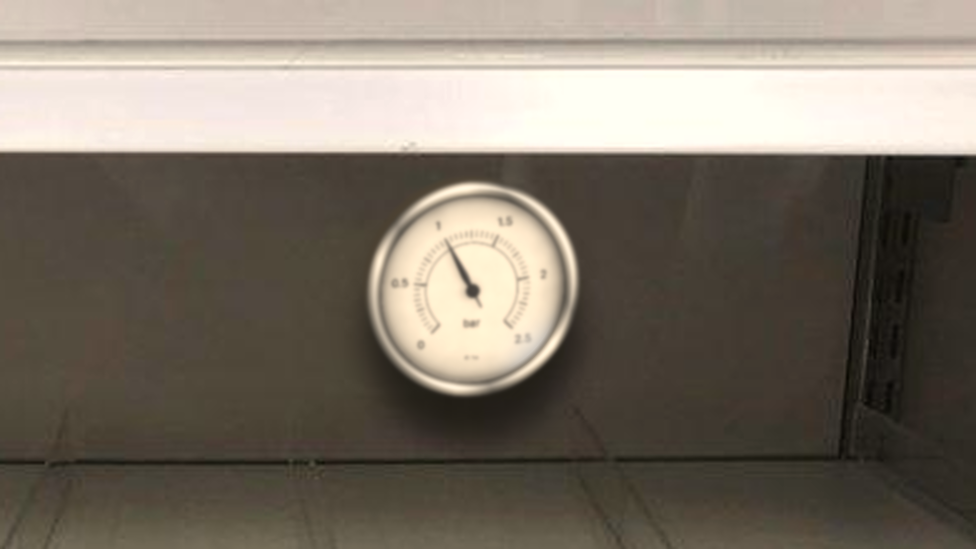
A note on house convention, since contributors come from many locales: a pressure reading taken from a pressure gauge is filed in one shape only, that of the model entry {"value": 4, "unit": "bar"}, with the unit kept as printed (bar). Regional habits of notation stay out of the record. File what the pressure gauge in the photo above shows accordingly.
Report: {"value": 1, "unit": "bar"}
